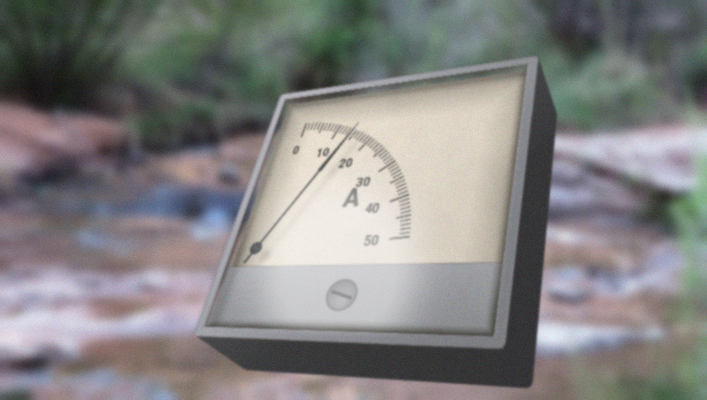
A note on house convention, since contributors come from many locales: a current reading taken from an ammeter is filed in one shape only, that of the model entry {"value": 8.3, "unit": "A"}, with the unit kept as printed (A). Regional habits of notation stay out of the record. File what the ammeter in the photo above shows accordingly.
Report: {"value": 15, "unit": "A"}
